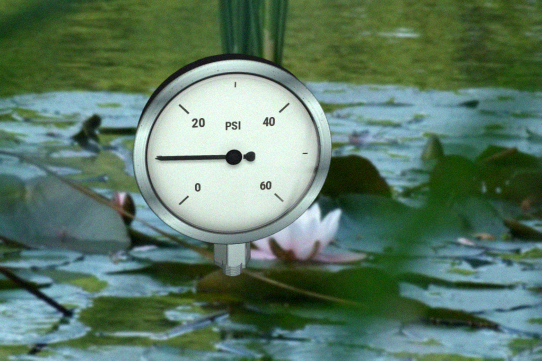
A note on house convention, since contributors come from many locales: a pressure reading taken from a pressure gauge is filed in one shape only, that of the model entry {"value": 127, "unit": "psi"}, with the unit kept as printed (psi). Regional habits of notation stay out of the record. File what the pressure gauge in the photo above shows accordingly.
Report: {"value": 10, "unit": "psi"}
